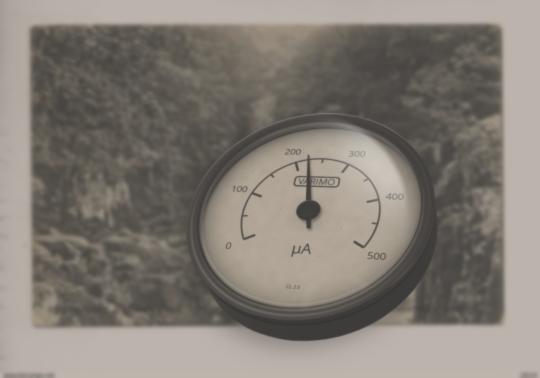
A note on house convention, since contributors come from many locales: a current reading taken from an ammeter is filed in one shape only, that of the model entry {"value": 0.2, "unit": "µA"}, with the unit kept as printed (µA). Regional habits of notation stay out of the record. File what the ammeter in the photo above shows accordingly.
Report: {"value": 225, "unit": "µA"}
